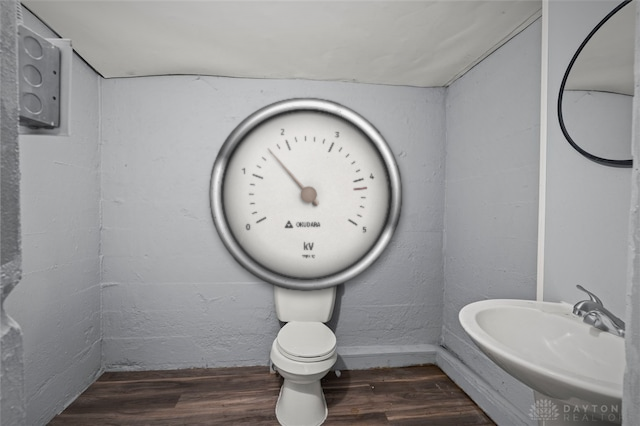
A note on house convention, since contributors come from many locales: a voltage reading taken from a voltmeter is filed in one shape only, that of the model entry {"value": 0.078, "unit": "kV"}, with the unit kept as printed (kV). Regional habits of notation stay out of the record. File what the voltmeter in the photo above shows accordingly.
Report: {"value": 1.6, "unit": "kV"}
